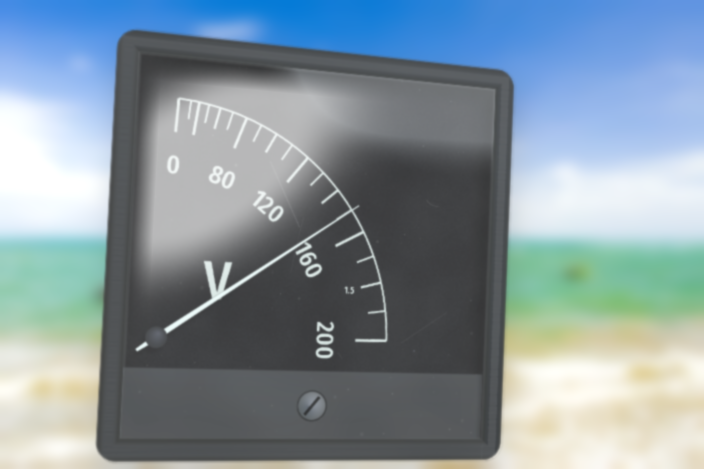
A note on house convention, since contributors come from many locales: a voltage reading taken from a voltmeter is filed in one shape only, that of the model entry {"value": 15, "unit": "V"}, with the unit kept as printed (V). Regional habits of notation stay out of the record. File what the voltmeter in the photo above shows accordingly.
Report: {"value": 150, "unit": "V"}
